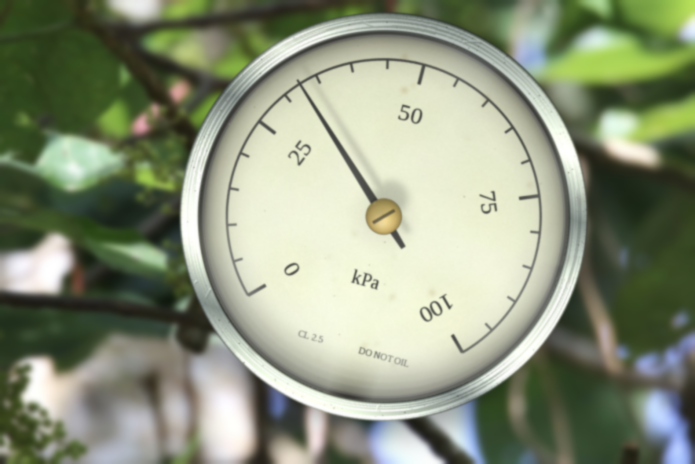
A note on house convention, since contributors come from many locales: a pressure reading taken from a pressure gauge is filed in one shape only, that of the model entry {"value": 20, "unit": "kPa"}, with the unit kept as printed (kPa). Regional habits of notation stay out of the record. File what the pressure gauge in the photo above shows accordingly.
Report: {"value": 32.5, "unit": "kPa"}
